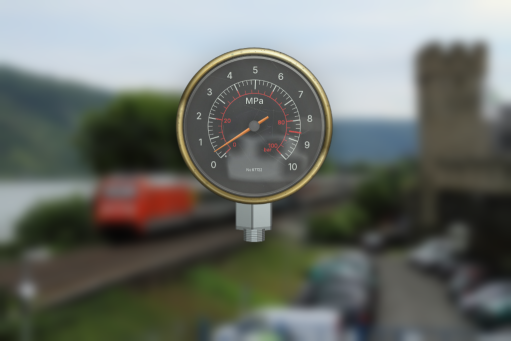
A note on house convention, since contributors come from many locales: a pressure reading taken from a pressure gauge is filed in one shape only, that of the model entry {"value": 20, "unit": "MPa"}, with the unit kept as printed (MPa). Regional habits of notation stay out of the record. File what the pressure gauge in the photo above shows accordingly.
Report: {"value": 0.4, "unit": "MPa"}
